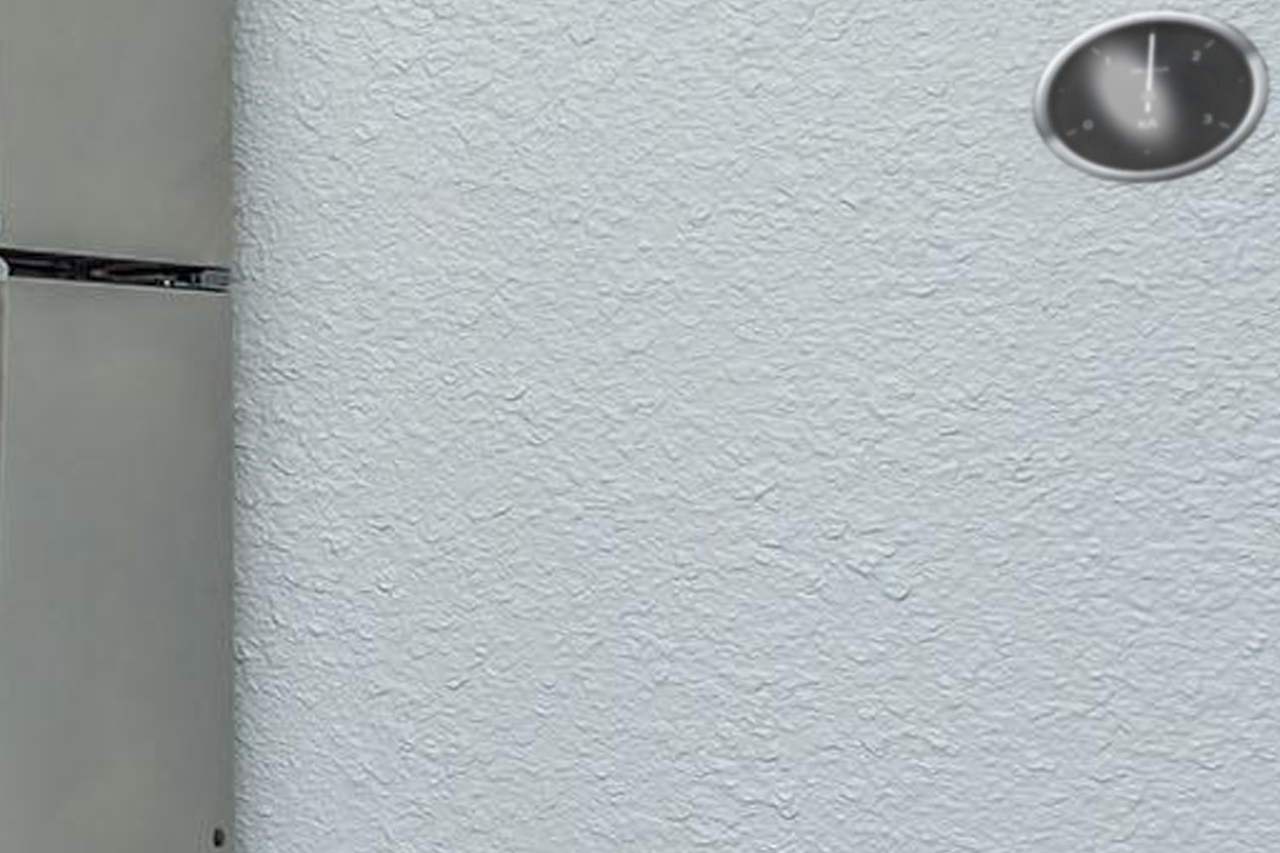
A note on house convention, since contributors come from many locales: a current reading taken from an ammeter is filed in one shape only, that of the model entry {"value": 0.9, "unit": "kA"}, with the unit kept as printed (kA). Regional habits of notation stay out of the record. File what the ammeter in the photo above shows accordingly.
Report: {"value": 1.5, "unit": "kA"}
